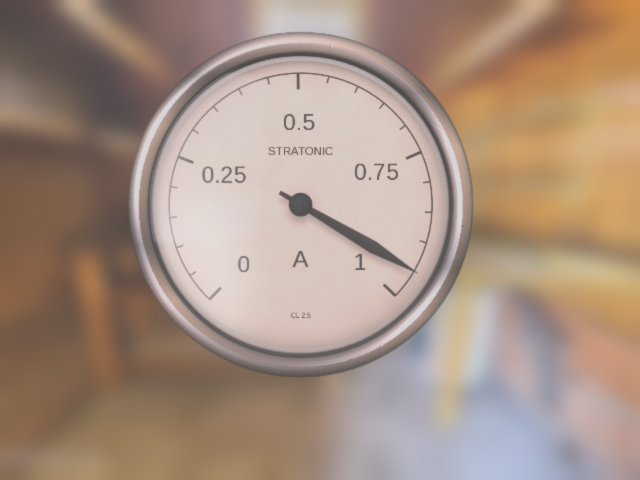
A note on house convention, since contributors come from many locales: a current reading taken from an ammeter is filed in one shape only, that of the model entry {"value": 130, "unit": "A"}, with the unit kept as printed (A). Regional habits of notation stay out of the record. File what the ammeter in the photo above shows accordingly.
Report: {"value": 0.95, "unit": "A"}
